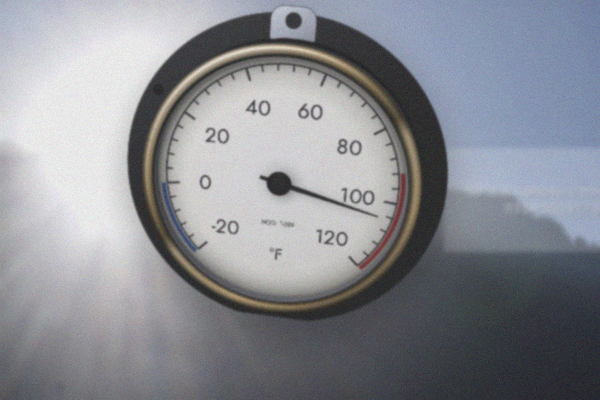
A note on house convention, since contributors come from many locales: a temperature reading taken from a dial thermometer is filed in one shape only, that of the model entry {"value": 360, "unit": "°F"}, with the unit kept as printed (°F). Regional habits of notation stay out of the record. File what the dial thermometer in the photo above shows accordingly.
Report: {"value": 104, "unit": "°F"}
